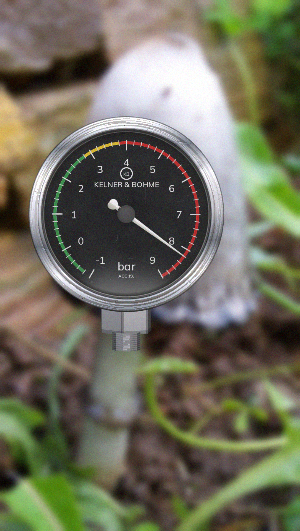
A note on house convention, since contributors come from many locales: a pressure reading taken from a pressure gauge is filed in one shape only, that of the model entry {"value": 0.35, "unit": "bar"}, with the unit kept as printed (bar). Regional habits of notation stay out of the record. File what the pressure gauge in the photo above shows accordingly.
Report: {"value": 8.2, "unit": "bar"}
